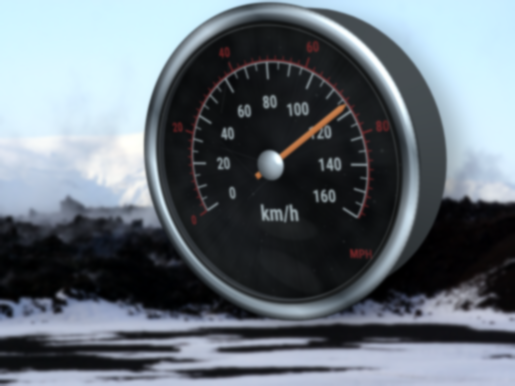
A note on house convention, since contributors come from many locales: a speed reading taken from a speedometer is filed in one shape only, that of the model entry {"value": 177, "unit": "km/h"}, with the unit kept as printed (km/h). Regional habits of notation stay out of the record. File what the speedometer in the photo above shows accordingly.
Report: {"value": 117.5, "unit": "km/h"}
